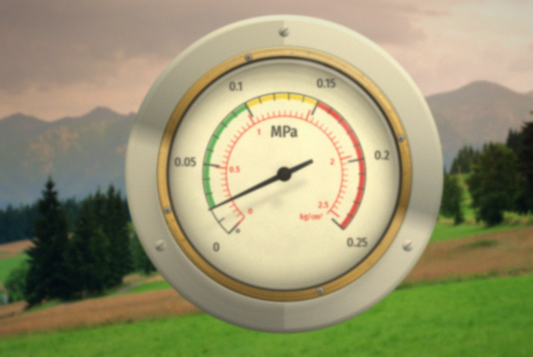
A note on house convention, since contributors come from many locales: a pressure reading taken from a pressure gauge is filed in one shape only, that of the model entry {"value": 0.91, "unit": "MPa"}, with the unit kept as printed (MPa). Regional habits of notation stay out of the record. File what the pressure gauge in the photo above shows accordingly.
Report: {"value": 0.02, "unit": "MPa"}
